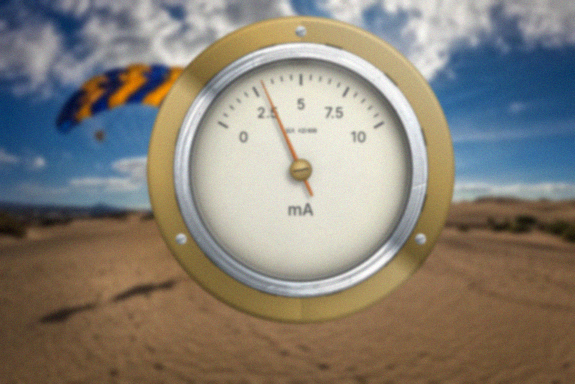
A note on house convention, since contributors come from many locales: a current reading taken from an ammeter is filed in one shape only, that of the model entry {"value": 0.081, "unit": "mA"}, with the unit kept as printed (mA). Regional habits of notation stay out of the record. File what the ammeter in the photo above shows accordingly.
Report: {"value": 3, "unit": "mA"}
